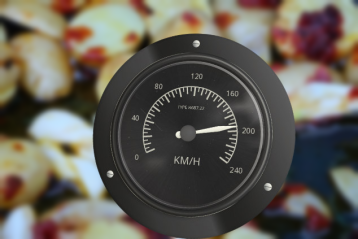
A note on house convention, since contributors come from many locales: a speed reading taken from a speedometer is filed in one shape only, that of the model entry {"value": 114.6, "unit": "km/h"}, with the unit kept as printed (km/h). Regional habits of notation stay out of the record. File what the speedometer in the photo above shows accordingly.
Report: {"value": 195, "unit": "km/h"}
